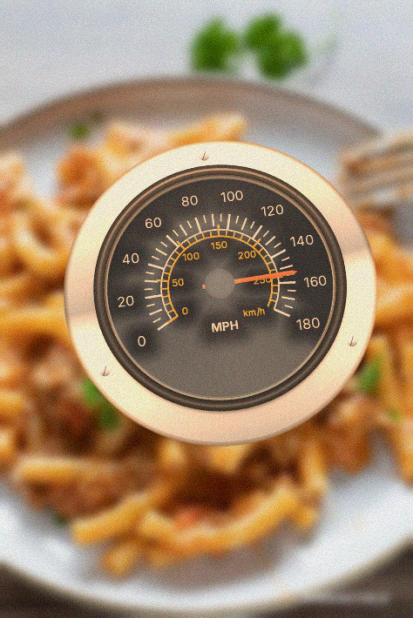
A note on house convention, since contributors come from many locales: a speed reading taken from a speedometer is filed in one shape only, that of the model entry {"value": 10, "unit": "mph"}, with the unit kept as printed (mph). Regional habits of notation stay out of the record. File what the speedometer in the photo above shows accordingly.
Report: {"value": 155, "unit": "mph"}
